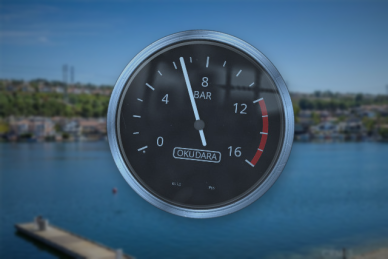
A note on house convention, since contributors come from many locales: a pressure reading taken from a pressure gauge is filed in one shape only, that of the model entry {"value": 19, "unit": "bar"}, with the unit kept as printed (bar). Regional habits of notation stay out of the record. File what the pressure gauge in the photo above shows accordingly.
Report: {"value": 6.5, "unit": "bar"}
